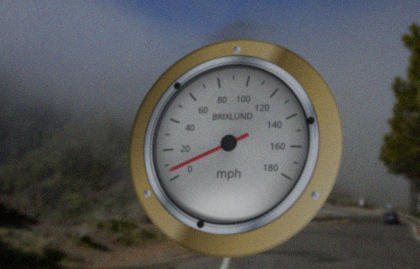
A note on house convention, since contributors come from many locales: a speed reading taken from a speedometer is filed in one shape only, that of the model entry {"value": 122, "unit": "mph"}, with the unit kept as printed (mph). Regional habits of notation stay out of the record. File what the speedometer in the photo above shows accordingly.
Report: {"value": 5, "unit": "mph"}
